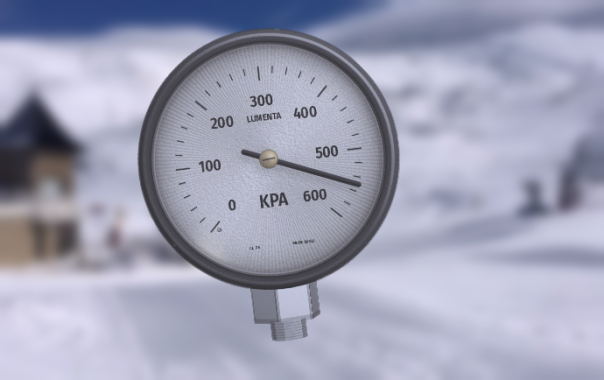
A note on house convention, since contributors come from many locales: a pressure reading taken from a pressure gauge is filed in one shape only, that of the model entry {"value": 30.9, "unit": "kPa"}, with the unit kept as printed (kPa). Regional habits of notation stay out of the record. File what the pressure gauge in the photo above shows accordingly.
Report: {"value": 550, "unit": "kPa"}
